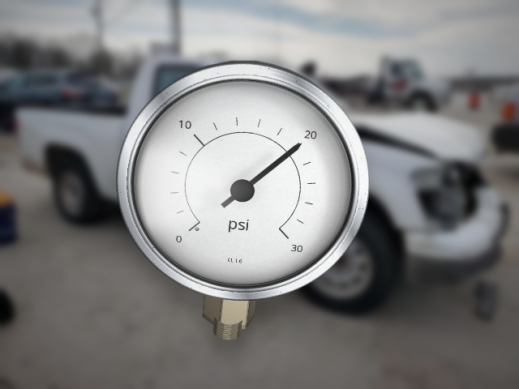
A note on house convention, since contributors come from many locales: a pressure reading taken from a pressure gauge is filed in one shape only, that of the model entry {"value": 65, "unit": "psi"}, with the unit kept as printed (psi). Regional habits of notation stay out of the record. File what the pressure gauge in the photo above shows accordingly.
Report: {"value": 20, "unit": "psi"}
